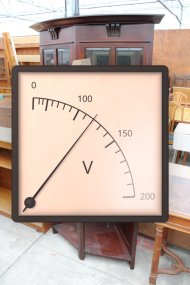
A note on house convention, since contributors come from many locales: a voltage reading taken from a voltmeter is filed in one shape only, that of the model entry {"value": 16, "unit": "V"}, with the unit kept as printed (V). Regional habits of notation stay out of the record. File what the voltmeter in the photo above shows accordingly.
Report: {"value": 120, "unit": "V"}
